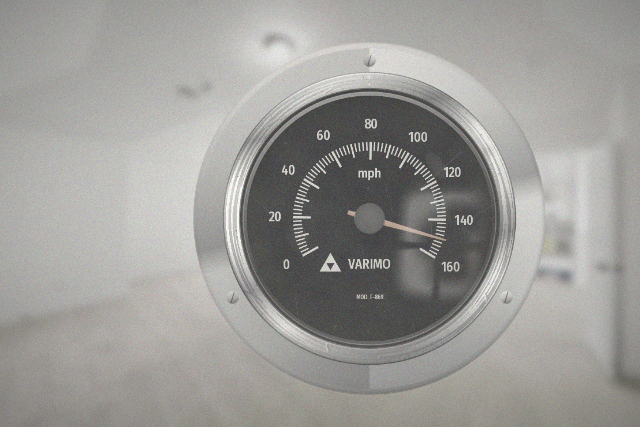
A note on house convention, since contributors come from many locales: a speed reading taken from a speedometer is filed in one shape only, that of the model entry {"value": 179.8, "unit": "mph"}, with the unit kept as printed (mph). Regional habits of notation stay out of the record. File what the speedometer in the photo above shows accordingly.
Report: {"value": 150, "unit": "mph"}
